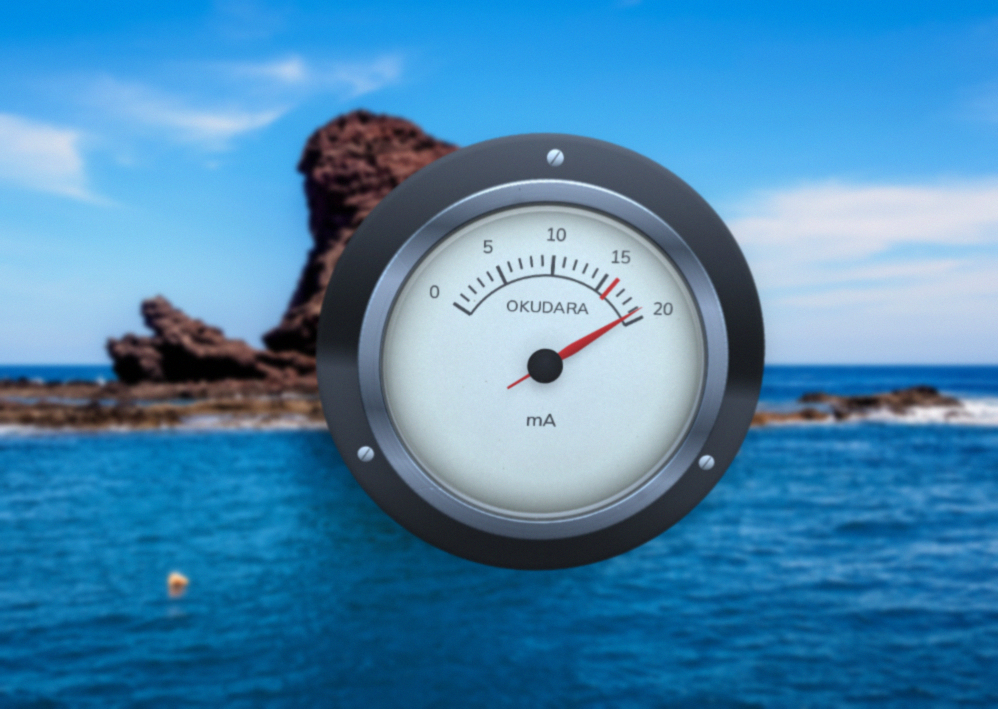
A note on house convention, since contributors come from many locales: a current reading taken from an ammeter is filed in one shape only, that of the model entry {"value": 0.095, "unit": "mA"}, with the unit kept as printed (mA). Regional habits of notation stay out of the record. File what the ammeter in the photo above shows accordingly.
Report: {"value": 19, "unit": "mA"}
